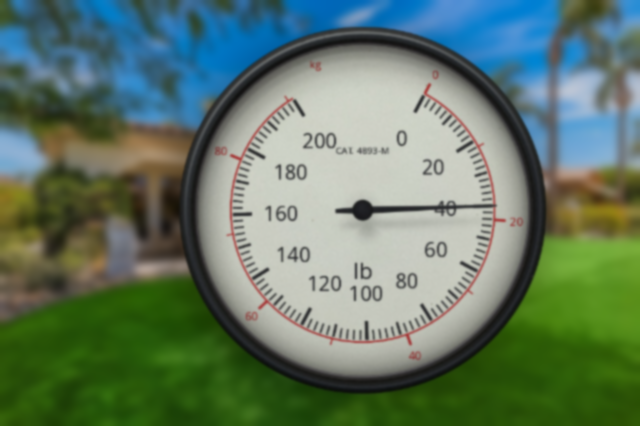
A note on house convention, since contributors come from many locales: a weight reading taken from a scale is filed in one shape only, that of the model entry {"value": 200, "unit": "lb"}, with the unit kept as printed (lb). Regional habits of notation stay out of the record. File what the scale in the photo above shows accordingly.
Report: {"value": 40, "unit": "lb"}
